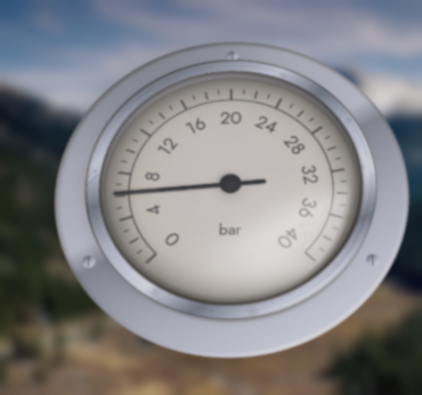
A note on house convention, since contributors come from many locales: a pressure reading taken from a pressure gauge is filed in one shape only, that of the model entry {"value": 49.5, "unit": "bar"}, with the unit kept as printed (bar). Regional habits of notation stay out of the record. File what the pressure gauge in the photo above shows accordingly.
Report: {"value": 6, "unit": "bar"}
